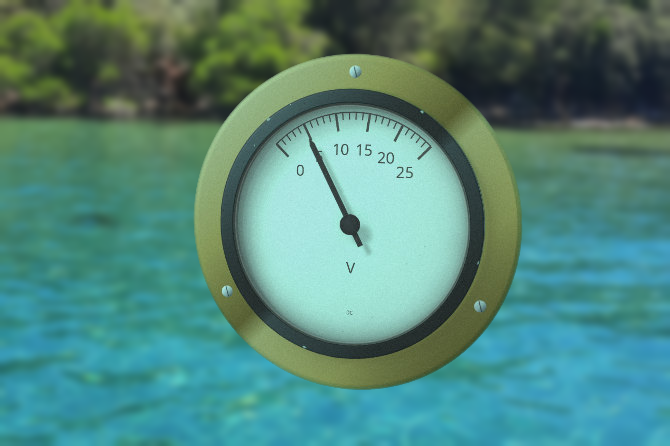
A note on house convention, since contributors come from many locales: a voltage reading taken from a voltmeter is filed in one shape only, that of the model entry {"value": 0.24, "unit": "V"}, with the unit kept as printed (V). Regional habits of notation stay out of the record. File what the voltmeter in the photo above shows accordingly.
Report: {"value": 5, "unit": "V"}
